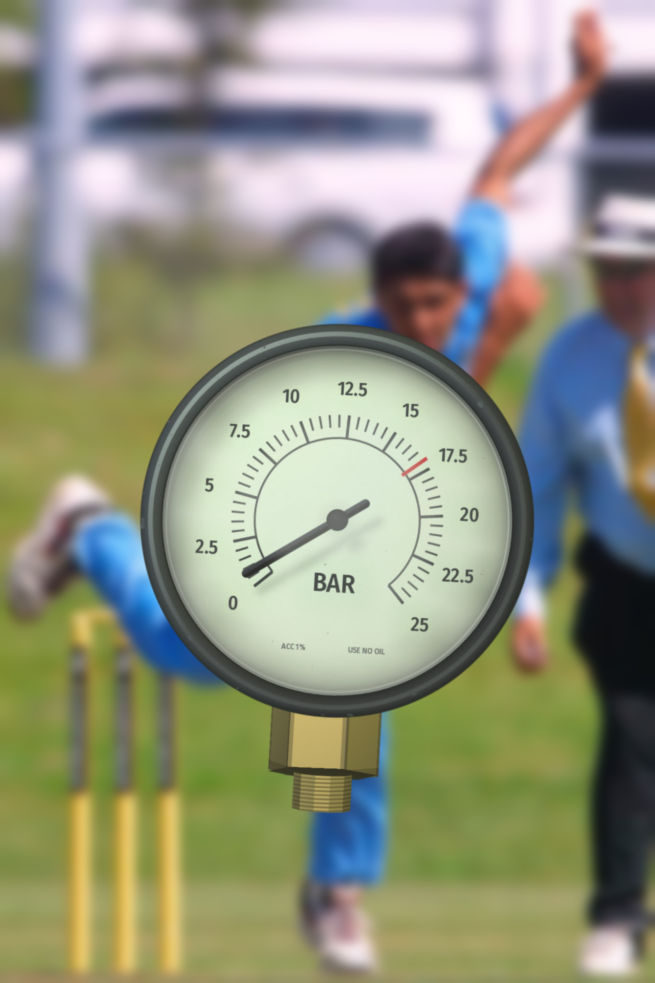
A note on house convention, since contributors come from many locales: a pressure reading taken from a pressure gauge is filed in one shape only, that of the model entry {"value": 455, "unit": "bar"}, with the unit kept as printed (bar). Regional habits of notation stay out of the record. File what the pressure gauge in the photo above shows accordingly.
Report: {"value": 0.75, "unit": "bar"}
